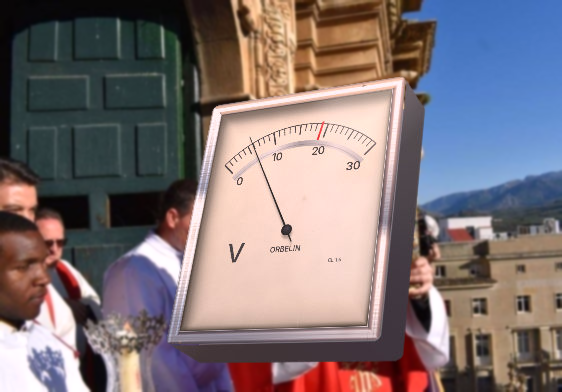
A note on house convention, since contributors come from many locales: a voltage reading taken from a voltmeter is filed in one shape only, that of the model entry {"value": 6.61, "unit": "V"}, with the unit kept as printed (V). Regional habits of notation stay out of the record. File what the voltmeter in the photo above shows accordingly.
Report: {"value": 6, "unit": "V"}
